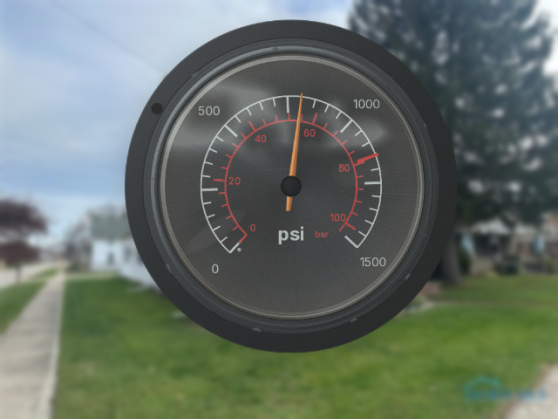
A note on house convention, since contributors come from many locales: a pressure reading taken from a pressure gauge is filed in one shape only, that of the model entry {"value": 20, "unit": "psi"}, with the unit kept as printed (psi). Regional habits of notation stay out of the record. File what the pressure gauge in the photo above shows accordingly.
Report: {"value": 800, "unit": "psi"}
